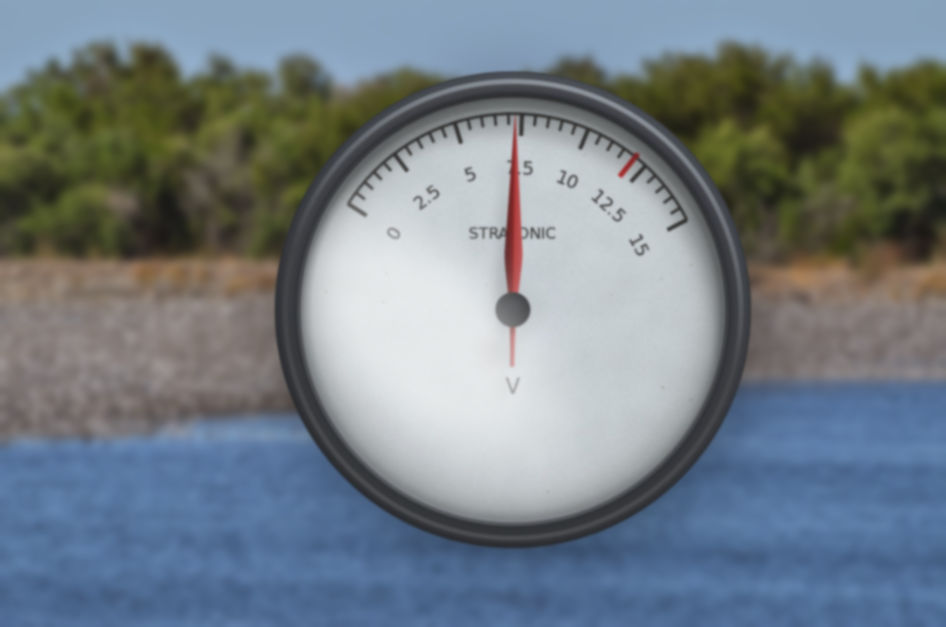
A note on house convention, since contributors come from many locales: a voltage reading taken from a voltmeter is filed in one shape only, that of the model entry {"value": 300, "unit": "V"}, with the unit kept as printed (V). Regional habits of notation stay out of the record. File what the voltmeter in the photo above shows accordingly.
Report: {"value": 7.25, "unit": "V"}
